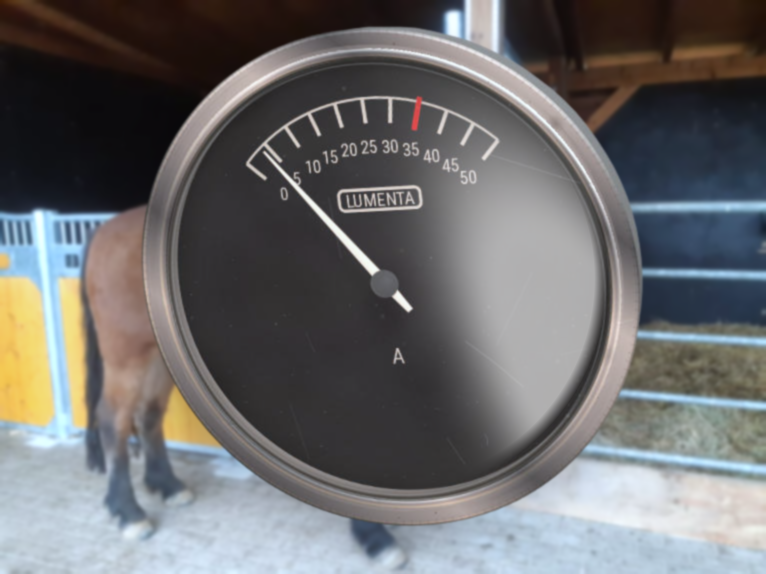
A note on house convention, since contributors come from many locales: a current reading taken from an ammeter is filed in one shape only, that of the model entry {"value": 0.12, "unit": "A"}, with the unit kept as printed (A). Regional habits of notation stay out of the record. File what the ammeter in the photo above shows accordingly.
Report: {"value": 5, "unit": "A"}
